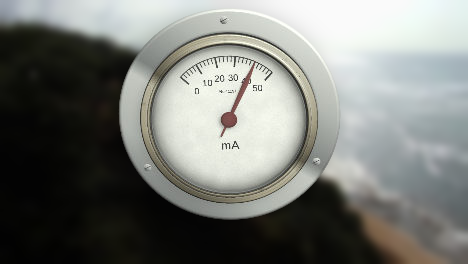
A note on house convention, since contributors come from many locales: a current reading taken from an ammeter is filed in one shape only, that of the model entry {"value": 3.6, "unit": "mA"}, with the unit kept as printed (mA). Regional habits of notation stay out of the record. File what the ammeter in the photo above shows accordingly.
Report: {"value": 40, "unit": "mA"}
